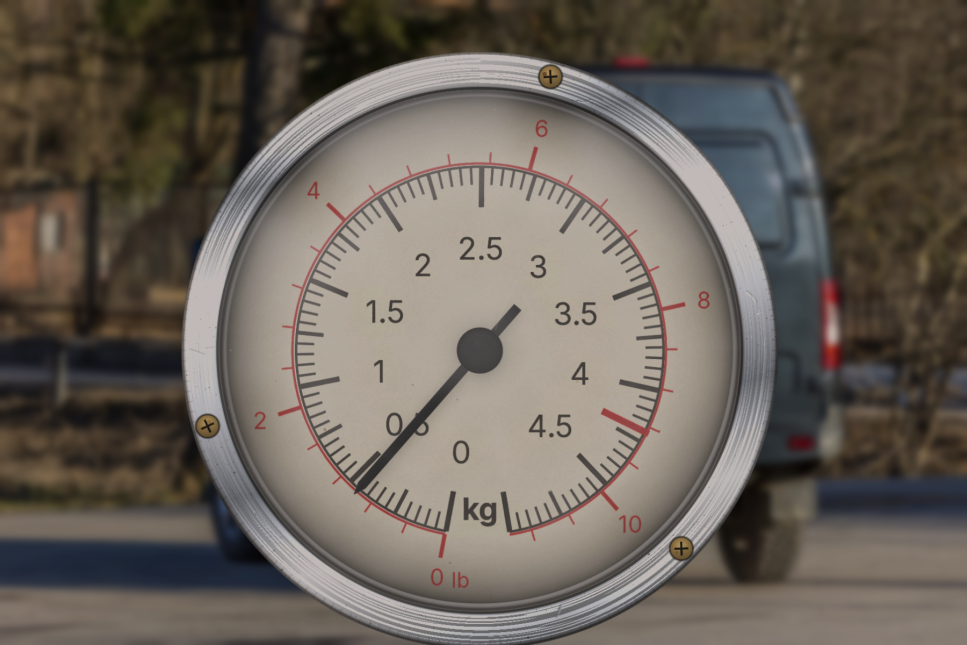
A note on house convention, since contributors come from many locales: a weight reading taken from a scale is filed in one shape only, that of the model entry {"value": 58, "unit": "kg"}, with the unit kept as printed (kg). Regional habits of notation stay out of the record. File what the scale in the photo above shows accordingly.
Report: {"value": 0.45, "unit": "kg"}
